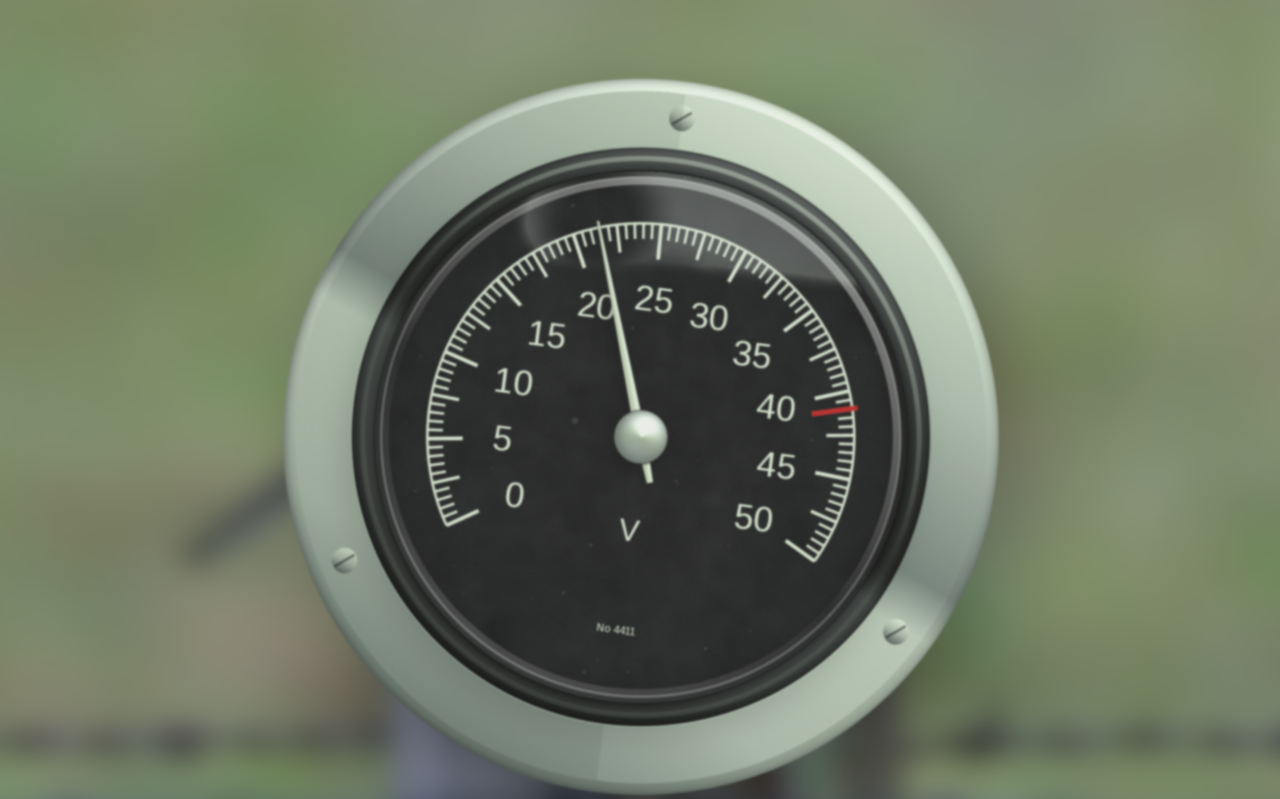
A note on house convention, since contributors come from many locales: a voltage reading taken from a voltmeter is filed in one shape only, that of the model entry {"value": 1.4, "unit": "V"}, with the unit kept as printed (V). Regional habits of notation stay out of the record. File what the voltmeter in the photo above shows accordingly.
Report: {"value": 21.5, "unit": "V"}
